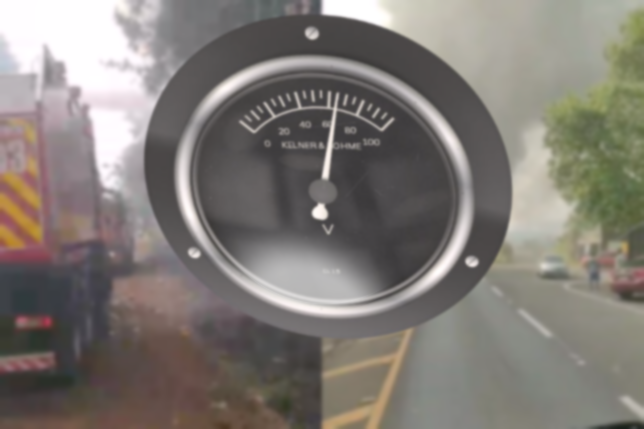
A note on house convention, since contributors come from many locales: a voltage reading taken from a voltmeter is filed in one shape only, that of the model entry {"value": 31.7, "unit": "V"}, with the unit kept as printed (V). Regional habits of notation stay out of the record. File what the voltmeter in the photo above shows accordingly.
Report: {"value": 65, "unit": "V"}
